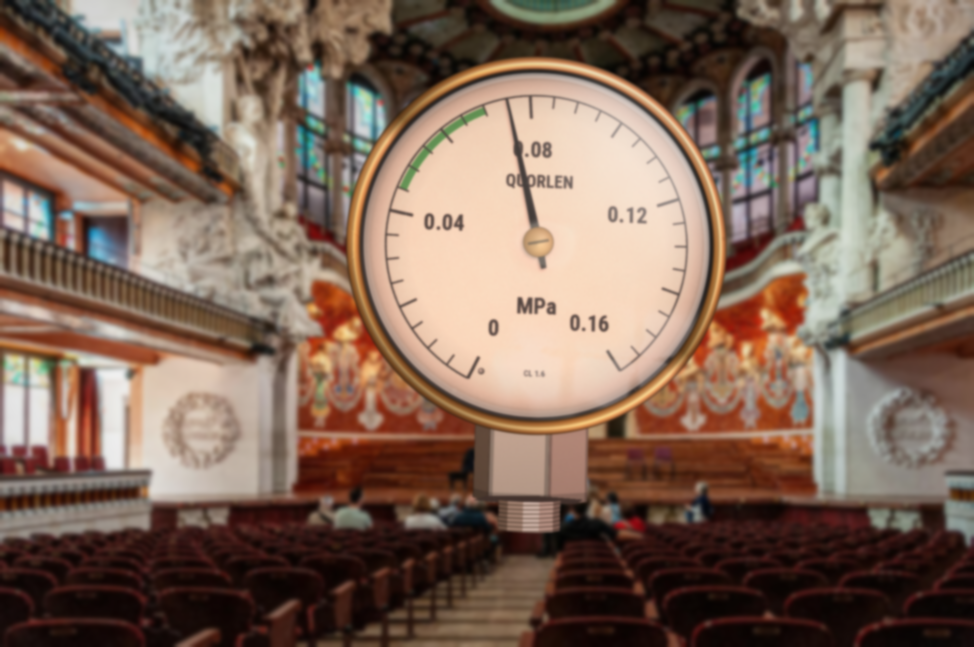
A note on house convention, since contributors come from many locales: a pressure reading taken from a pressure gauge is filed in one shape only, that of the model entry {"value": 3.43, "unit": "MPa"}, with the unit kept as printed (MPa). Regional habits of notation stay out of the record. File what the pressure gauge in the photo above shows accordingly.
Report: {"value": 0.075, "unit": "MPa"}
